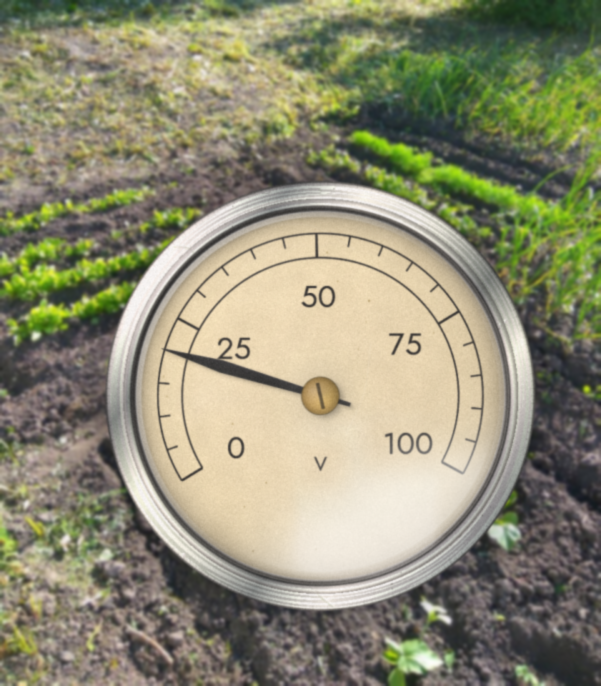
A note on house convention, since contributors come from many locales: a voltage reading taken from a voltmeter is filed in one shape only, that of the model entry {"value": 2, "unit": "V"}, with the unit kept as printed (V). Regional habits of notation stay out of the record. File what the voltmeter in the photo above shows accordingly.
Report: {"value": 20, "unit": "V"}
